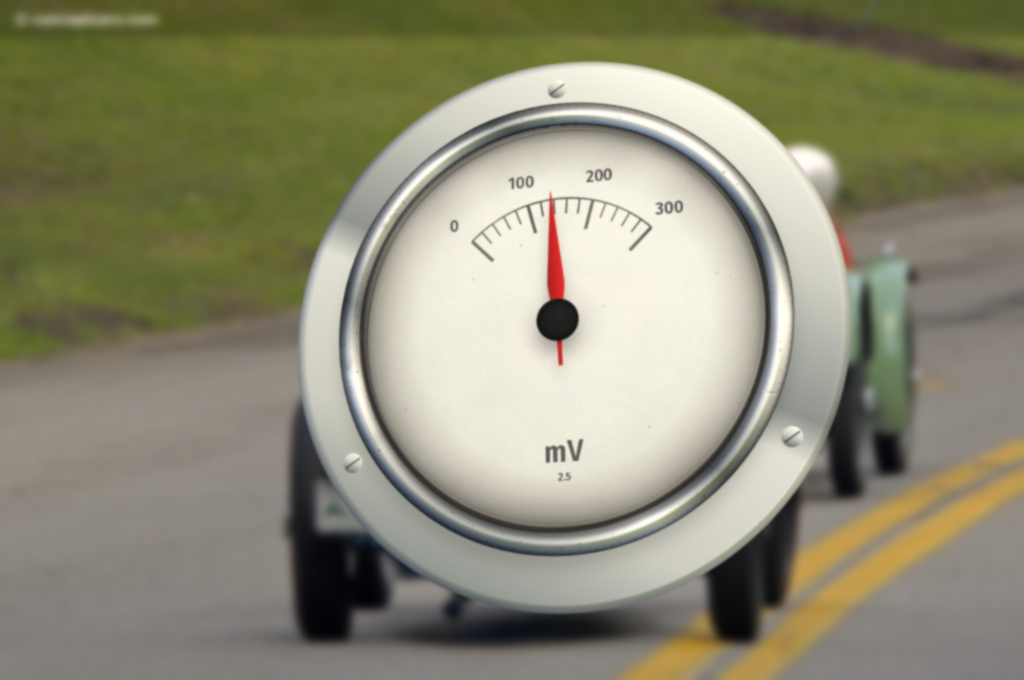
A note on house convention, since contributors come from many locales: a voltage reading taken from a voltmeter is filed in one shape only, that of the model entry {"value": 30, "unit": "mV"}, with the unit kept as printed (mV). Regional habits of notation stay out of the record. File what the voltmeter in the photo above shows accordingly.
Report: {"value": 140, "unit": "mV"}
